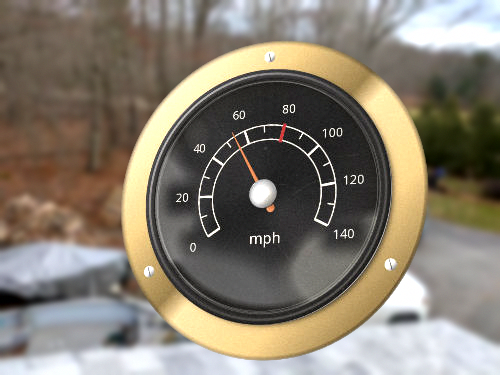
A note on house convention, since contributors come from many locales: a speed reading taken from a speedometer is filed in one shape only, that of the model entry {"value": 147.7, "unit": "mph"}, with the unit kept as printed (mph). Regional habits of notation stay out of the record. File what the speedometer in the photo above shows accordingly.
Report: {"value": 55, "unit": "mph"}
